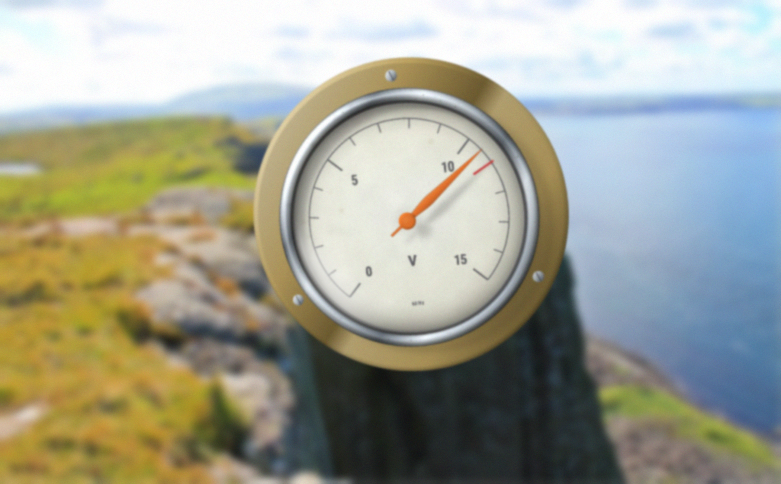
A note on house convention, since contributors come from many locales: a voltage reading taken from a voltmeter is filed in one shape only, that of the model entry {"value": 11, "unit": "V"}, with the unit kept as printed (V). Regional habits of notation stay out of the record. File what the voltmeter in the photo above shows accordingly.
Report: {"value": 10.5, "unit": "V"}
